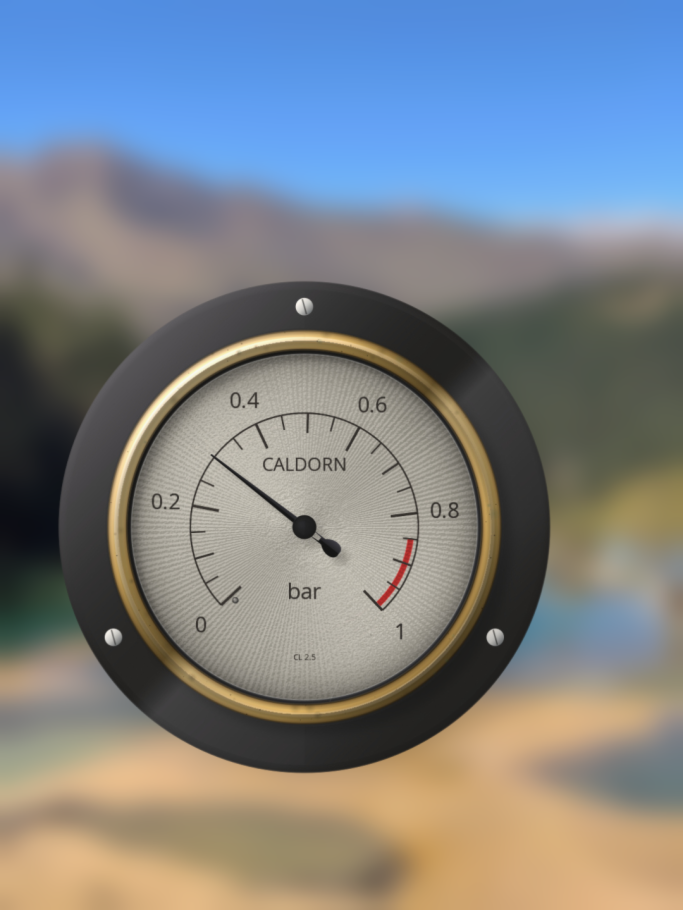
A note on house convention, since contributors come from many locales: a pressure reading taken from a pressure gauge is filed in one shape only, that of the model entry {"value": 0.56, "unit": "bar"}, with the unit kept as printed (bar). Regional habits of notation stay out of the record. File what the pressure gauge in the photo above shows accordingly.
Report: {"value": 0.3, "unit": "bar"}
